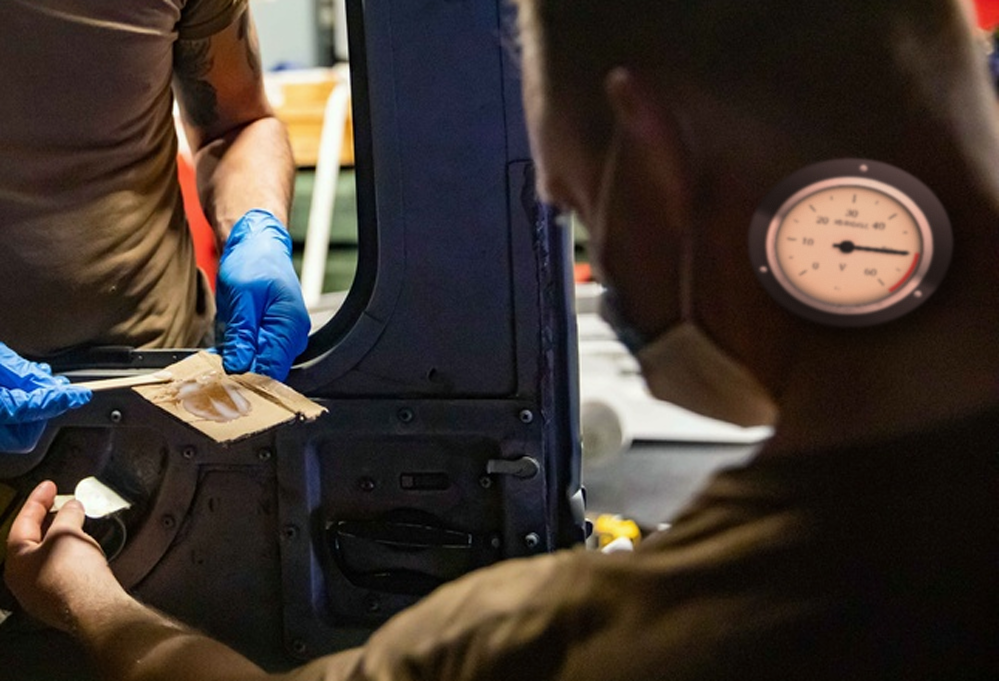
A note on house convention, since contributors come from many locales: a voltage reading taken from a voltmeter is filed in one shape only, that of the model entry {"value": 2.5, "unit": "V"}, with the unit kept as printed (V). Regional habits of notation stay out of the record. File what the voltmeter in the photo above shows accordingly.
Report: {"value": 50, "unit": "V"}
